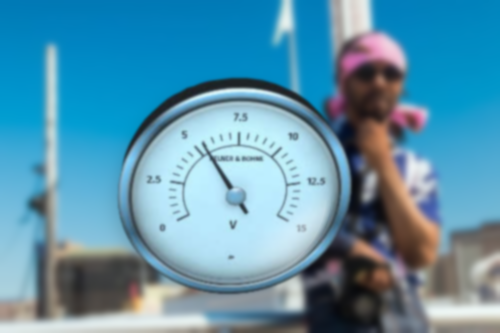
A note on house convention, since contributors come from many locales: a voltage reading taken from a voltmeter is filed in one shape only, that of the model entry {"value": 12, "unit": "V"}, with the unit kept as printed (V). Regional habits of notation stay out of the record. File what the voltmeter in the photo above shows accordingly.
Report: {"value": 5.5, "unit": "V"}
